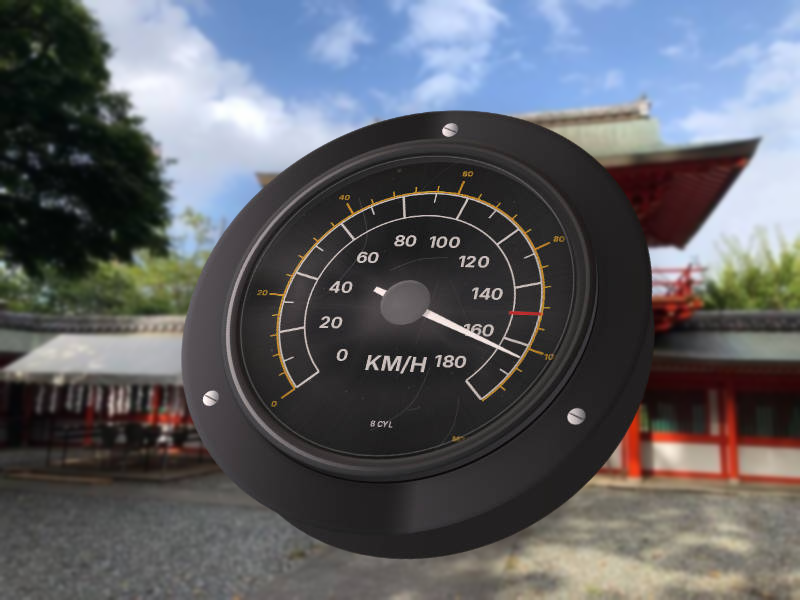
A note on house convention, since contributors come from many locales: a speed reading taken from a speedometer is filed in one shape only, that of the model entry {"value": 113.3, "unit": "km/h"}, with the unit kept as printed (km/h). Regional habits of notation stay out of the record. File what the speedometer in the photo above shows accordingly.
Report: {"value": 165, "unit": "km/h"}
